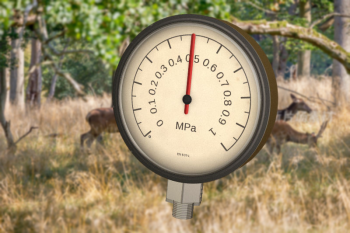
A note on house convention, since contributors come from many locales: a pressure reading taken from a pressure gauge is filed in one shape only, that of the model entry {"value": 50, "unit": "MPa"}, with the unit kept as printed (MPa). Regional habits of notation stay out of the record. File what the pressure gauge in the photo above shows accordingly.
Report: {"value": 0.5, "unit": "MPa"}
